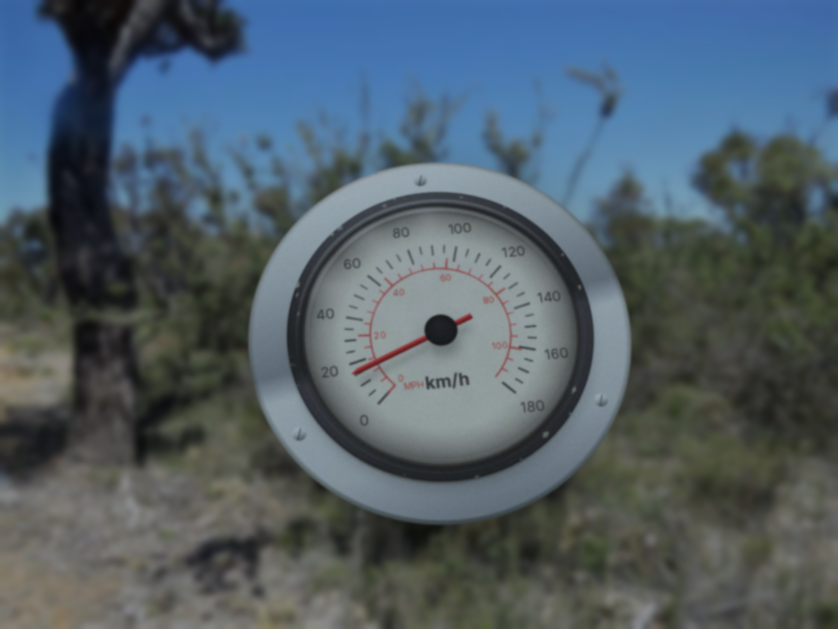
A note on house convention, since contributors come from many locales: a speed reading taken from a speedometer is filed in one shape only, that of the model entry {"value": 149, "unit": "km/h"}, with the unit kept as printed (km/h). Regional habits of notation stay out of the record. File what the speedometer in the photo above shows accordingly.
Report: {"value": 15, "unit": "km/h"}
